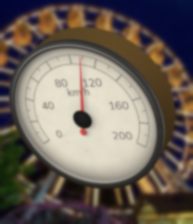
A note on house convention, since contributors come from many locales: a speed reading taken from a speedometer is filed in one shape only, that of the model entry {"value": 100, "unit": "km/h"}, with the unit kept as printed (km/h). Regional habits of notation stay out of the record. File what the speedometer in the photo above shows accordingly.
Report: {"value": 110, "unit": "km/h"}
